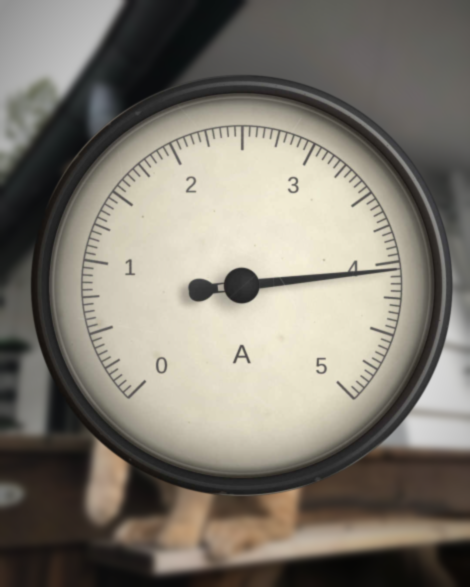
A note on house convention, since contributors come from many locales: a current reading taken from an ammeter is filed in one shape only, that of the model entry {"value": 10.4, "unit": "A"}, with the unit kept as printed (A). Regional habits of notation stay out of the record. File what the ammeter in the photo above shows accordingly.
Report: {"value": 4.05, "unit": "A"}
